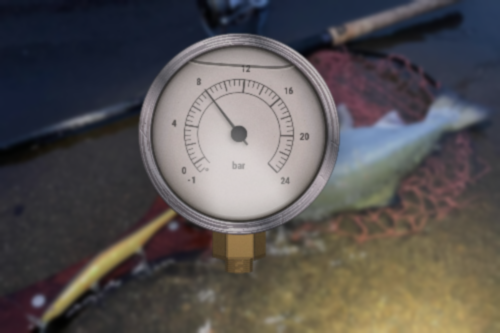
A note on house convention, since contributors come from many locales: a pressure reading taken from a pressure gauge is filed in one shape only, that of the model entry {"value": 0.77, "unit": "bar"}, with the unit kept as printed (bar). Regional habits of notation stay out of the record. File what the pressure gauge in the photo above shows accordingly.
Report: {"value": 8, "unit": "bar"}
